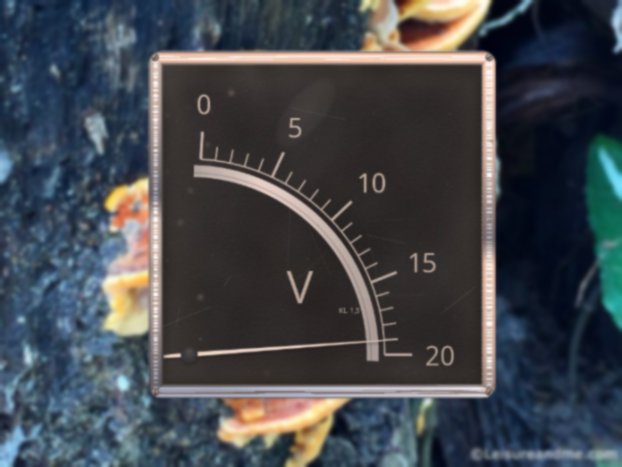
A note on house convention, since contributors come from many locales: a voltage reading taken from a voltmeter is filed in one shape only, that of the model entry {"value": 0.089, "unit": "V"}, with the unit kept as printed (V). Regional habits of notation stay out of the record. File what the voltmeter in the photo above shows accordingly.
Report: {"value": 19, "unit": "V"}
